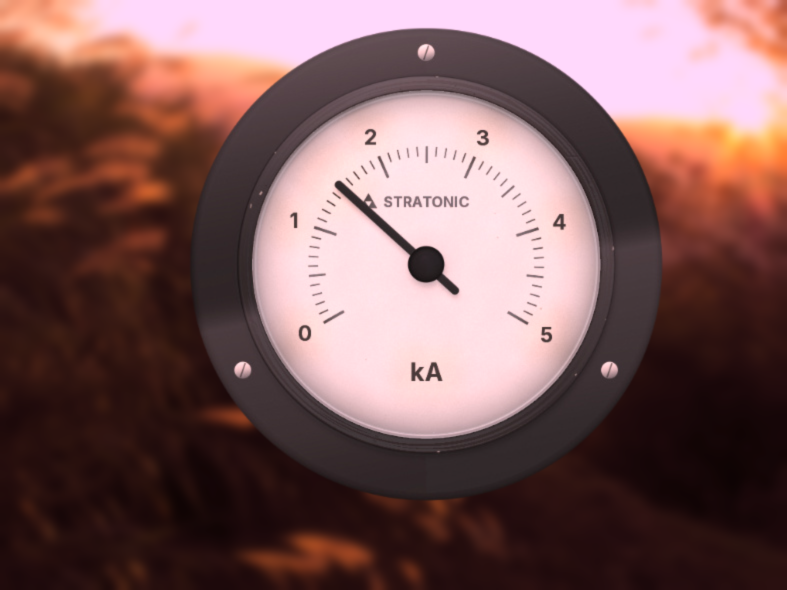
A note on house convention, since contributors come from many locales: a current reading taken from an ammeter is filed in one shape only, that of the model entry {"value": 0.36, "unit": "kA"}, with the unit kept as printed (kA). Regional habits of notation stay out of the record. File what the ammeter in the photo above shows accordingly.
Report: {"value": 1.5, "unit": "kA"}
